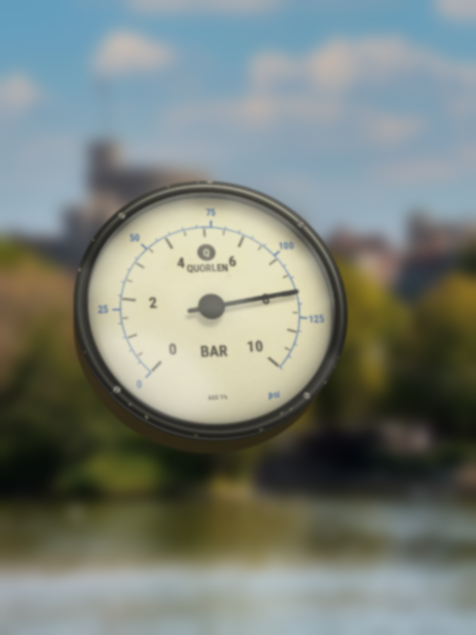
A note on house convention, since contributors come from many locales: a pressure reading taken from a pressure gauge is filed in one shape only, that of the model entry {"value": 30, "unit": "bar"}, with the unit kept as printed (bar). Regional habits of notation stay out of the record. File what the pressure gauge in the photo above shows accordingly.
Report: {"value": 8, "unit": "bar"}
